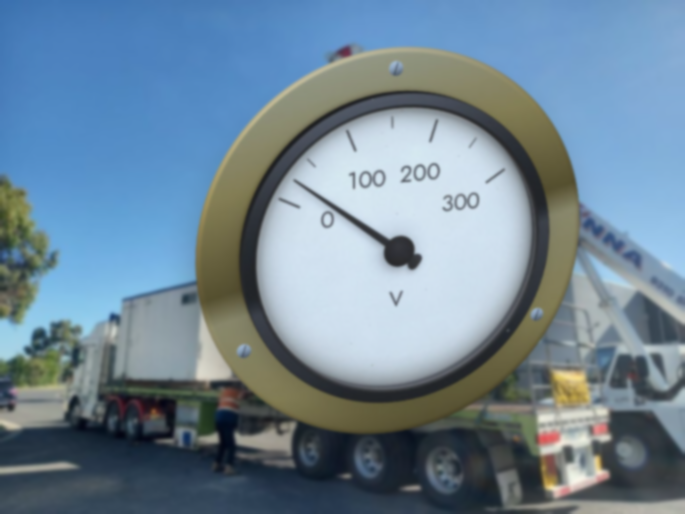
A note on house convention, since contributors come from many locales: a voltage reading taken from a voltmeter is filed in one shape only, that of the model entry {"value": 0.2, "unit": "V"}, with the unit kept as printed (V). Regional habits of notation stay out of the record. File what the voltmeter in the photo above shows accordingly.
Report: {"value": 25, "unit": "V"}
